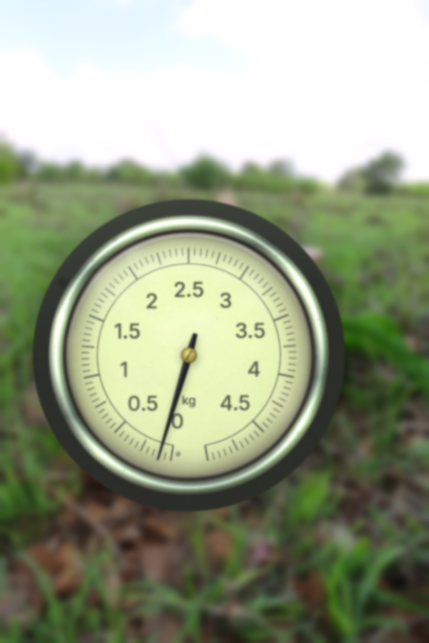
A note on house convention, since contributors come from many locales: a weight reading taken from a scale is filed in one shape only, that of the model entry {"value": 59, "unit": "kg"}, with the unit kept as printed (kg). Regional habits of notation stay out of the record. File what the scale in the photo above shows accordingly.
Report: {"value": 0.1, "unit": "kg"}
